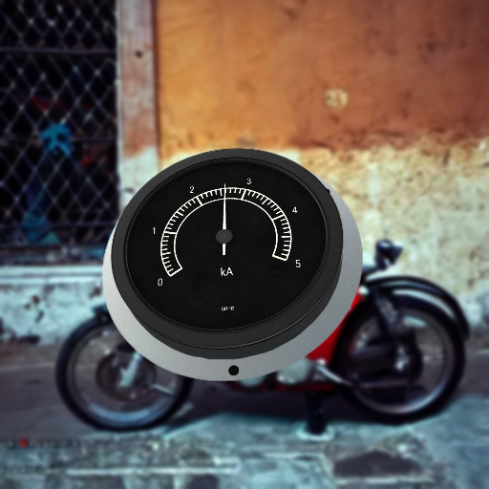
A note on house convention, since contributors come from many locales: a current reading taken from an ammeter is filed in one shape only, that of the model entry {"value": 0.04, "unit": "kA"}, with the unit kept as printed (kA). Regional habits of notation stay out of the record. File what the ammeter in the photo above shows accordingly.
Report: {"value": 2.6, "unit": "kA"}
